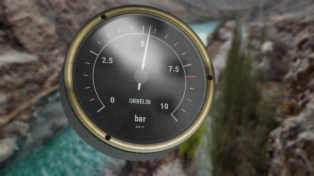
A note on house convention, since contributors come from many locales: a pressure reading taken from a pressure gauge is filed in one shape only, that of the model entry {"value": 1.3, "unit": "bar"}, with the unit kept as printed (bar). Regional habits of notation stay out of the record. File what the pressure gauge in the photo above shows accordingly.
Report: {"value": 5.25, "unit": "bar"}
